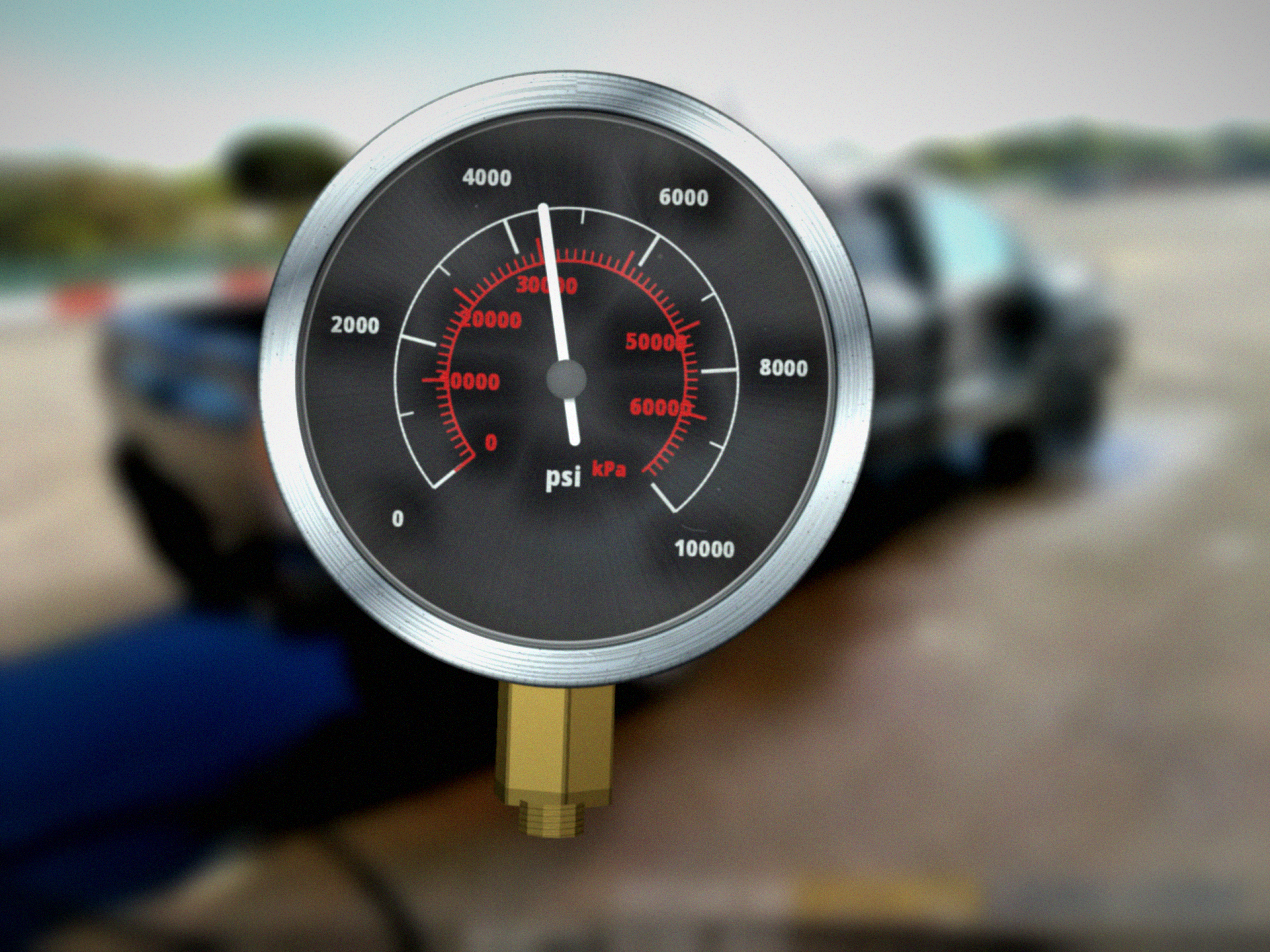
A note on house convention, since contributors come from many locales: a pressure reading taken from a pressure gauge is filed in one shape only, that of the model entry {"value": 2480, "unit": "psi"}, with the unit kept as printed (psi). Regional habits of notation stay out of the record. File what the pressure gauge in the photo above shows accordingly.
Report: {"value": 4500, "unit": "psi"}
